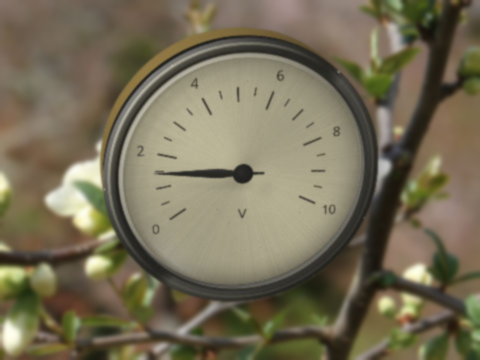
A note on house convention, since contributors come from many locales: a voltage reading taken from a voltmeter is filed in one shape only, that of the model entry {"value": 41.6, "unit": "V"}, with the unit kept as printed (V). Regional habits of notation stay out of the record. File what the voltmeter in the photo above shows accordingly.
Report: {"value": 1.5, "unit": "V"}
